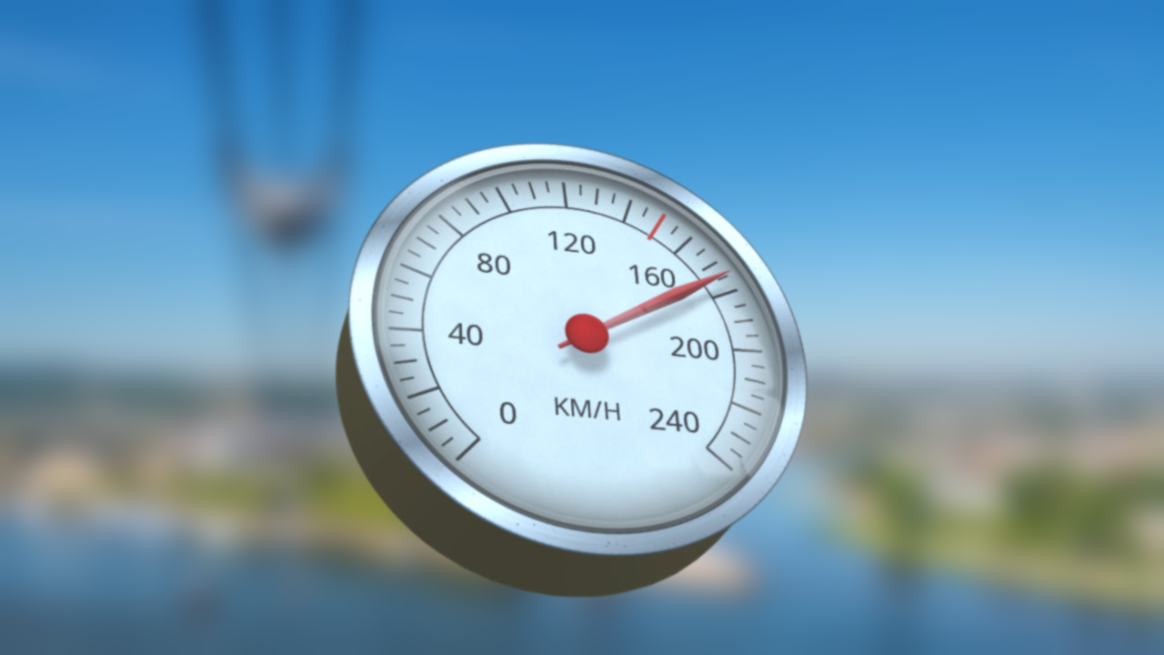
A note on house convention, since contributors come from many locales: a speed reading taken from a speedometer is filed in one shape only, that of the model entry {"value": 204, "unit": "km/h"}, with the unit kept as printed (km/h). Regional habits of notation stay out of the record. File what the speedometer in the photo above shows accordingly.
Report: {"value": 175, "unit": "km/h"}
